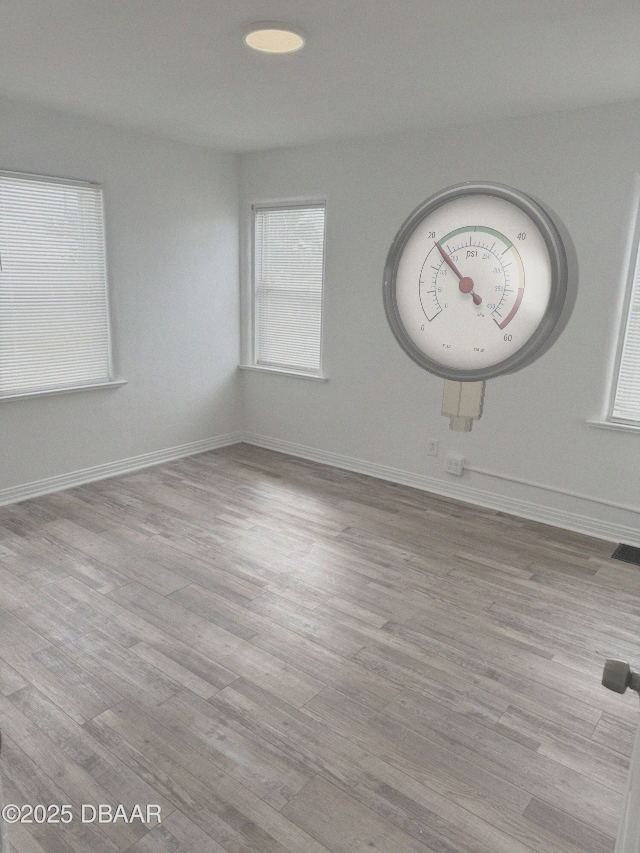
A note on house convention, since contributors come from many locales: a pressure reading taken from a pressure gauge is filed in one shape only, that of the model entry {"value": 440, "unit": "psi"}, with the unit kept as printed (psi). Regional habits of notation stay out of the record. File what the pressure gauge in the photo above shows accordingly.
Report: {"value": 20, "unit": "psi"}
